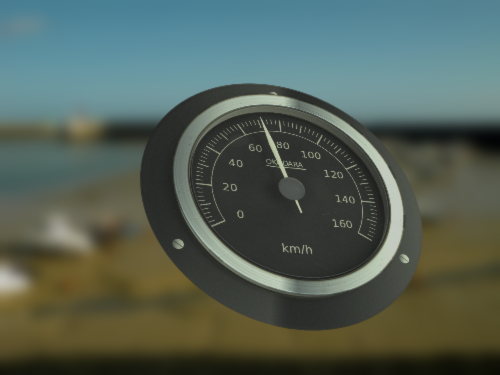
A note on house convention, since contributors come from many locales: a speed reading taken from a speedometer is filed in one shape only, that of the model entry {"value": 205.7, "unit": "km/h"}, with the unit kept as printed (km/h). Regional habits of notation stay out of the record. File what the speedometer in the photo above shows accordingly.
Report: {"value": 70, "unit": "km/h"}
